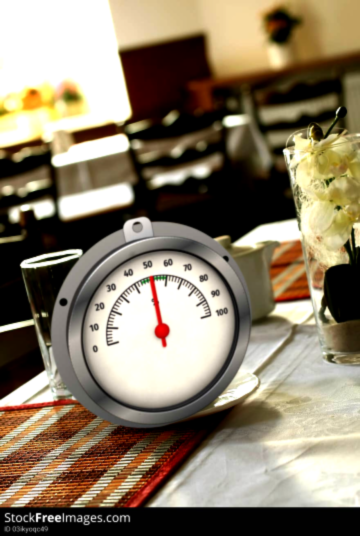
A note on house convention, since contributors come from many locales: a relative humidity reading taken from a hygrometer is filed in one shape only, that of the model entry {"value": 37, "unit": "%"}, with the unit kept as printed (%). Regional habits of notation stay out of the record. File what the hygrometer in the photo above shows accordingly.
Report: {"value": 50, "unit": "%"}
